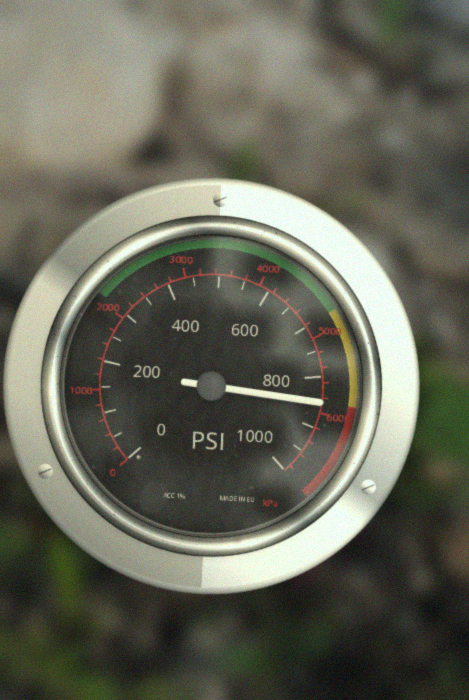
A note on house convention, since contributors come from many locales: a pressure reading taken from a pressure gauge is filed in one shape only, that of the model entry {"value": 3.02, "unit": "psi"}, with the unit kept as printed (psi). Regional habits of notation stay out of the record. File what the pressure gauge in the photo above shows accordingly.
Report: {"value": 850, "unit": "psi"}
